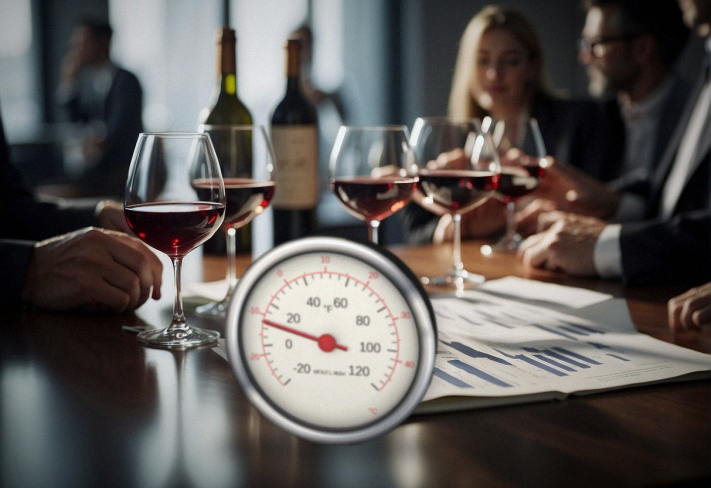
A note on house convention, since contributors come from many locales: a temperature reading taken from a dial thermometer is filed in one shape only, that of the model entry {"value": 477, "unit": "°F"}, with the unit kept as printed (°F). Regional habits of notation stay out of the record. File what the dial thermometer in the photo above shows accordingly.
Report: {"value": 12, "unit": "°F"}
